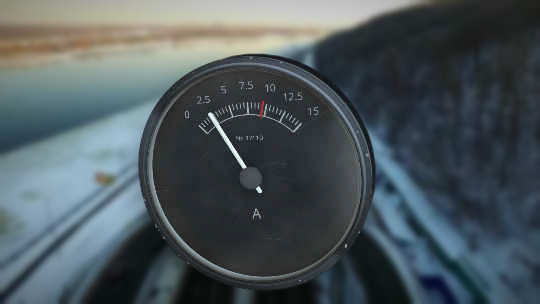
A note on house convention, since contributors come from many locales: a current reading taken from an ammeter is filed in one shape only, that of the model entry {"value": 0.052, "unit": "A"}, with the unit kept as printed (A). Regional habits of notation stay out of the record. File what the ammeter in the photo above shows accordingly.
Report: {"value": 2.5, "unit": "A"}
